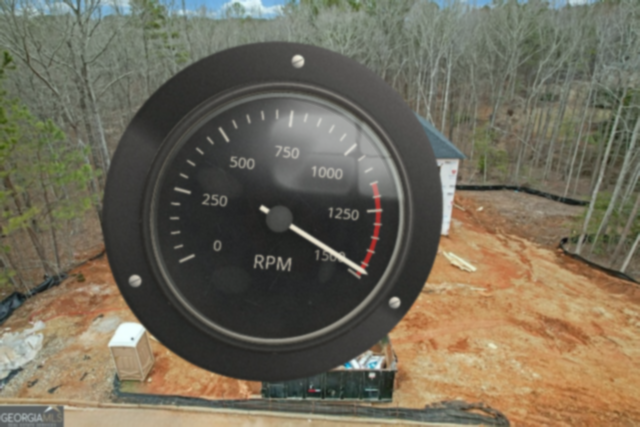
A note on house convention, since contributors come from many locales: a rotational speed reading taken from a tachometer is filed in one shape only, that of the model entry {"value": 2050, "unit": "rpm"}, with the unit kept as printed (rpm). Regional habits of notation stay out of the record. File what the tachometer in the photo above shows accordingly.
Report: {"value": 1475, "unit": "rpm"}
